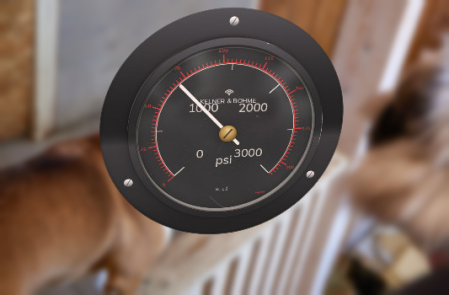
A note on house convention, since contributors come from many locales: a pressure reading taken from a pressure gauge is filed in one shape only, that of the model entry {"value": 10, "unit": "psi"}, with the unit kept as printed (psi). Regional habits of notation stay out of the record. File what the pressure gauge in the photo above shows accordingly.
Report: {"value": 1000, "unit": "psi"}
